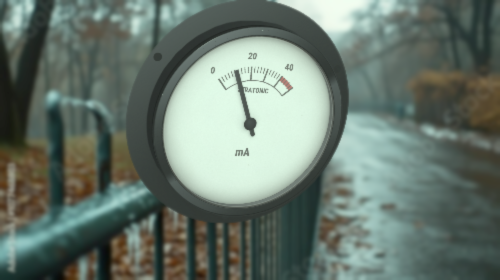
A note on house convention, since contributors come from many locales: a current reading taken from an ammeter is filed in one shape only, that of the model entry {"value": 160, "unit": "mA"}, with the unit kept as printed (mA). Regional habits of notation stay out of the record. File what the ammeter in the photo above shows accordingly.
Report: {"value": 10, "unit": "mA"}
